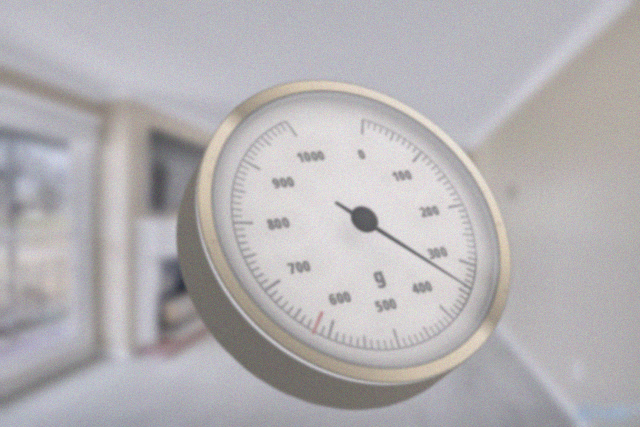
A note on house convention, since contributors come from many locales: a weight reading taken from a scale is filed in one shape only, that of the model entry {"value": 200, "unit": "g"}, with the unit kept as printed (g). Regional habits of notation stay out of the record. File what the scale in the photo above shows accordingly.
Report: {"value": 350, "unit": "g"}
